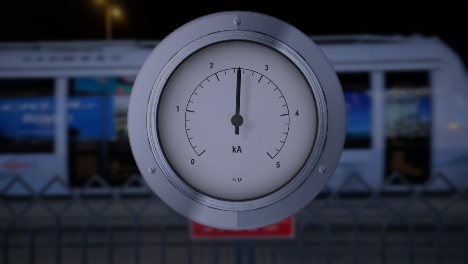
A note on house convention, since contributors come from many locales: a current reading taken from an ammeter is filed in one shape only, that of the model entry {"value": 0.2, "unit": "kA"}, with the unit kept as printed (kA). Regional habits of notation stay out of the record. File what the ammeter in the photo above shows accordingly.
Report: {"value": 2.5, "unit": "kA"}
